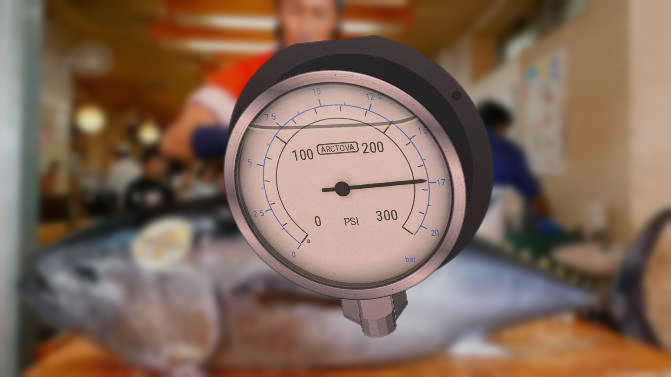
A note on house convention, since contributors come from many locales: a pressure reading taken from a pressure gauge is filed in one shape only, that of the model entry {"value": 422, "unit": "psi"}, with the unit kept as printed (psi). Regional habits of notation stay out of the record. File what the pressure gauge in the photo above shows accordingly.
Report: {"value": 250, "unit": "psi"}
